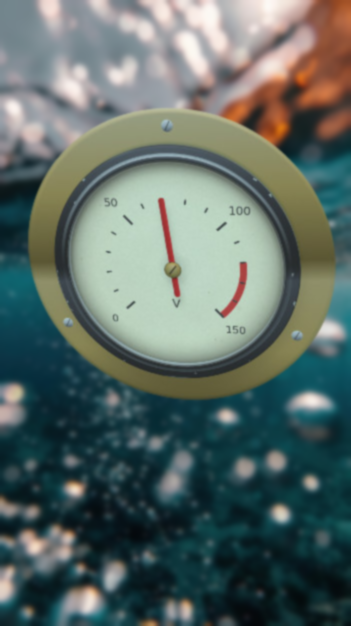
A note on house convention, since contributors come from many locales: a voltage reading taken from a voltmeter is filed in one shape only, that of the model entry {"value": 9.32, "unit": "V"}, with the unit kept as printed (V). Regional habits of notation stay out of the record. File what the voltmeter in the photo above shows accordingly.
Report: {"value": 70, "unit": "V"}
